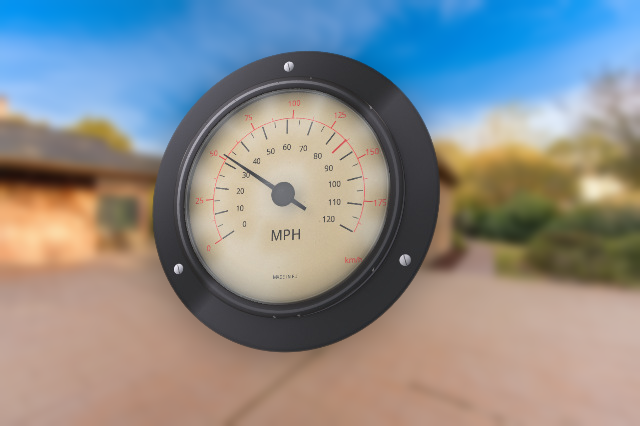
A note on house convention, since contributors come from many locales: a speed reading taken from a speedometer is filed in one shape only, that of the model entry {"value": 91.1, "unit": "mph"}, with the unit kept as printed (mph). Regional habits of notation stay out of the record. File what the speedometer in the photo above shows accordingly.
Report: {"value": 32.5, "unit": "mph"}
